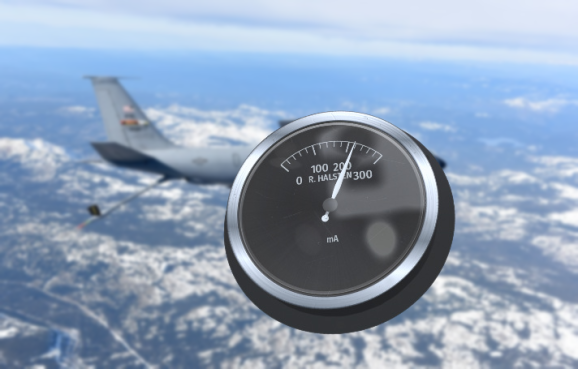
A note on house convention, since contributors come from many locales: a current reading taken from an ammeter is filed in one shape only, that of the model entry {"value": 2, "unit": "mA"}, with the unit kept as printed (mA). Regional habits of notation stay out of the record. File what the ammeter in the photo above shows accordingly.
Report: {"value": 220, "unit": "mA"}
